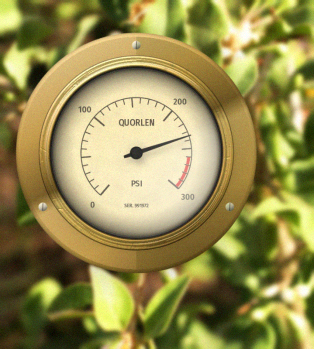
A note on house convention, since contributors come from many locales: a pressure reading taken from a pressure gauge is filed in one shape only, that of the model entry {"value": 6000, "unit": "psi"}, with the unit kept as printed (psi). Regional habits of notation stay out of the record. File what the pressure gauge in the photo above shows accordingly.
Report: {"value": 235, "unit": "psi"}
